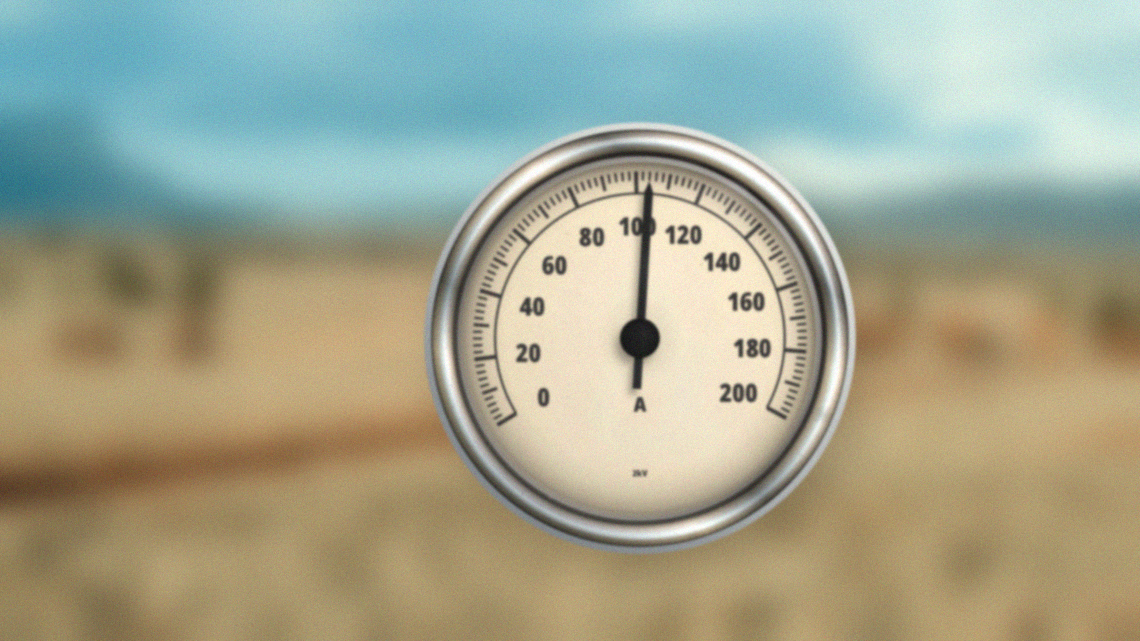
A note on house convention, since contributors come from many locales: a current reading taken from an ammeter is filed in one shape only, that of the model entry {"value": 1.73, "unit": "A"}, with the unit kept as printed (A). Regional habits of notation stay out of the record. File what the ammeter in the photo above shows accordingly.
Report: {"value": 104, "unit": "A"}
